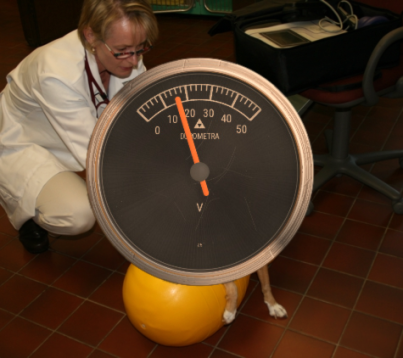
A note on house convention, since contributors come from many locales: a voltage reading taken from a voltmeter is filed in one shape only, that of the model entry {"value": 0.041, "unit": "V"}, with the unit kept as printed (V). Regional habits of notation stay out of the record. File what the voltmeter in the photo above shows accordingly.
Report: {"value": 16, "unit": "V"}
